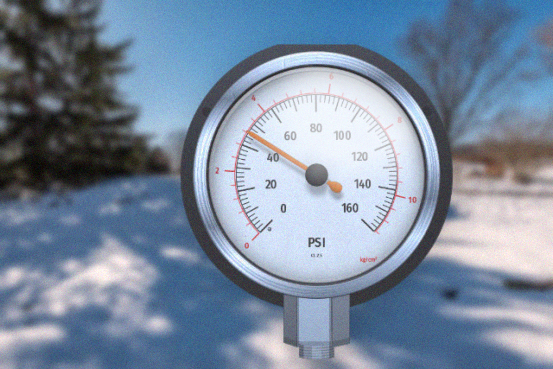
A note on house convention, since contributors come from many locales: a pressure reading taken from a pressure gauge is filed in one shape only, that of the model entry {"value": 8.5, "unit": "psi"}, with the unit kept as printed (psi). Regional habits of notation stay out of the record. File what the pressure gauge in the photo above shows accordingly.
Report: {"value": 46, "unit": "psi"}
